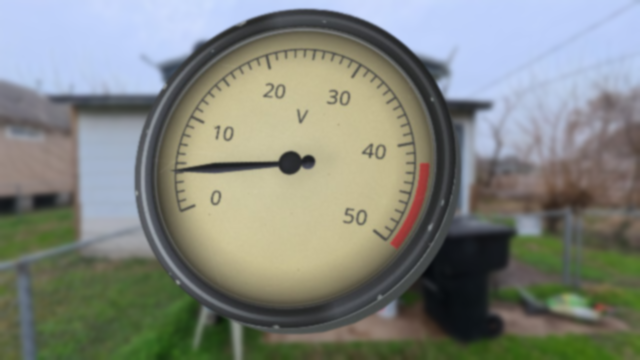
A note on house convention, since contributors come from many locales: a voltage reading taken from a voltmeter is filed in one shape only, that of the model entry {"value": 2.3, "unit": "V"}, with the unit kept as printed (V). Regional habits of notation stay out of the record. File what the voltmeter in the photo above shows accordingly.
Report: {"value": 4, "unit": "V"}
